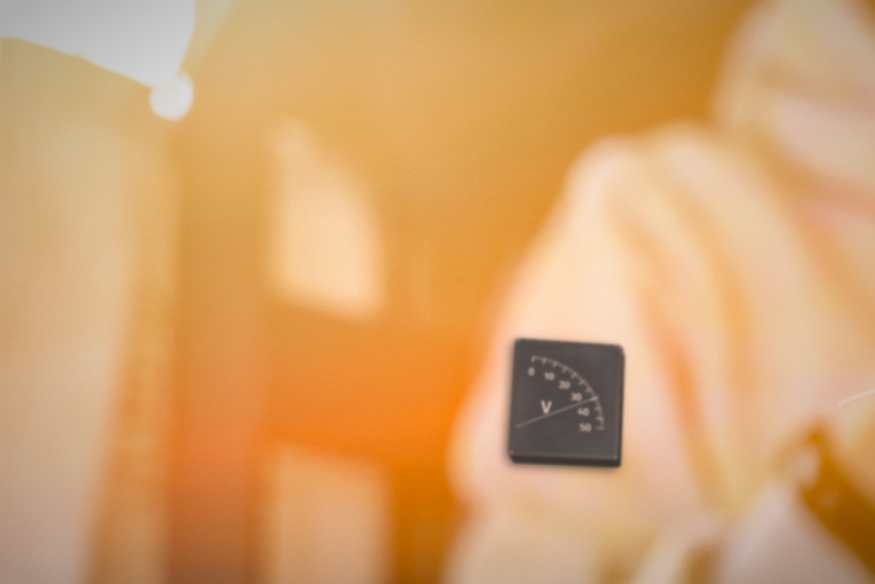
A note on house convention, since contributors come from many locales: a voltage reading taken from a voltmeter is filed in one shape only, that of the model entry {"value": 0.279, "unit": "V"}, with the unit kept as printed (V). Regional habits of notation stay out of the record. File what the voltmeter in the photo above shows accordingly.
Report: {"value": 35, "unit": "V"}
